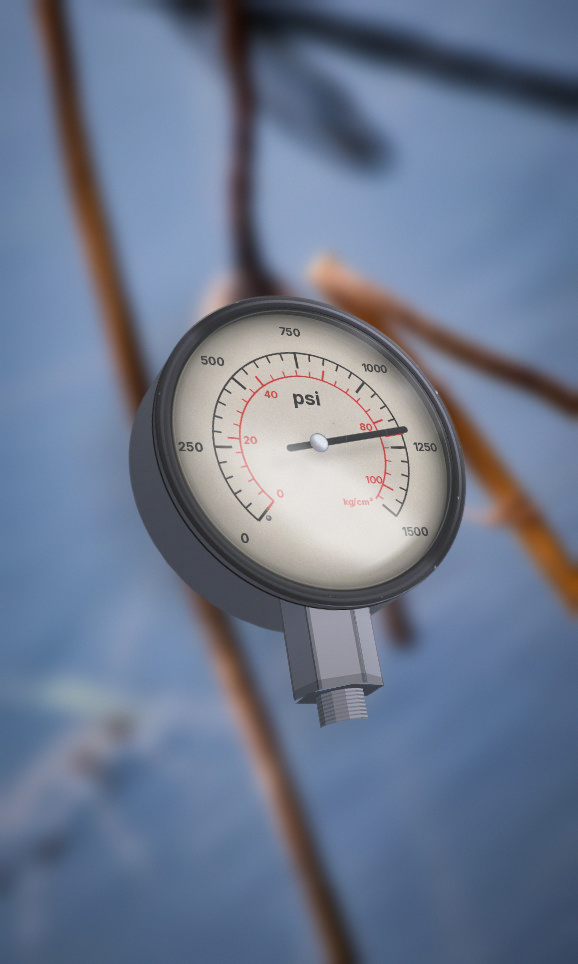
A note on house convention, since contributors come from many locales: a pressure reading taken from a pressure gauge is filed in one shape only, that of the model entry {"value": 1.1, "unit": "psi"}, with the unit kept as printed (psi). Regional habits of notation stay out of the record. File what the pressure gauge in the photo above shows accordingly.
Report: {"value": 1200, "unit": "psi"}
